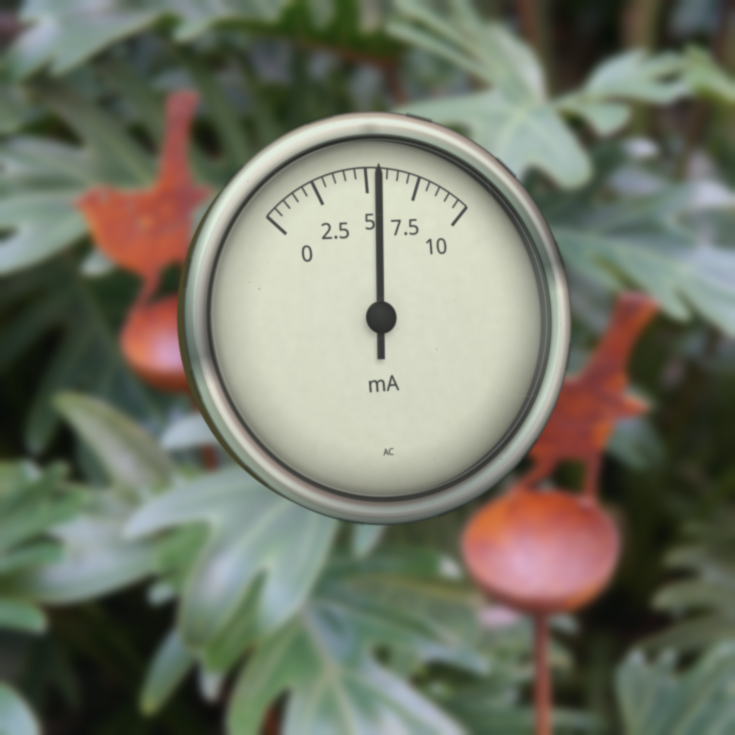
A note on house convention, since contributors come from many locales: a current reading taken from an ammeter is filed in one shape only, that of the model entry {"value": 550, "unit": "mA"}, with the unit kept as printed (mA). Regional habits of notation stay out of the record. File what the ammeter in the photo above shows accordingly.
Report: {"value": 5.5, "unit": "mA"}
